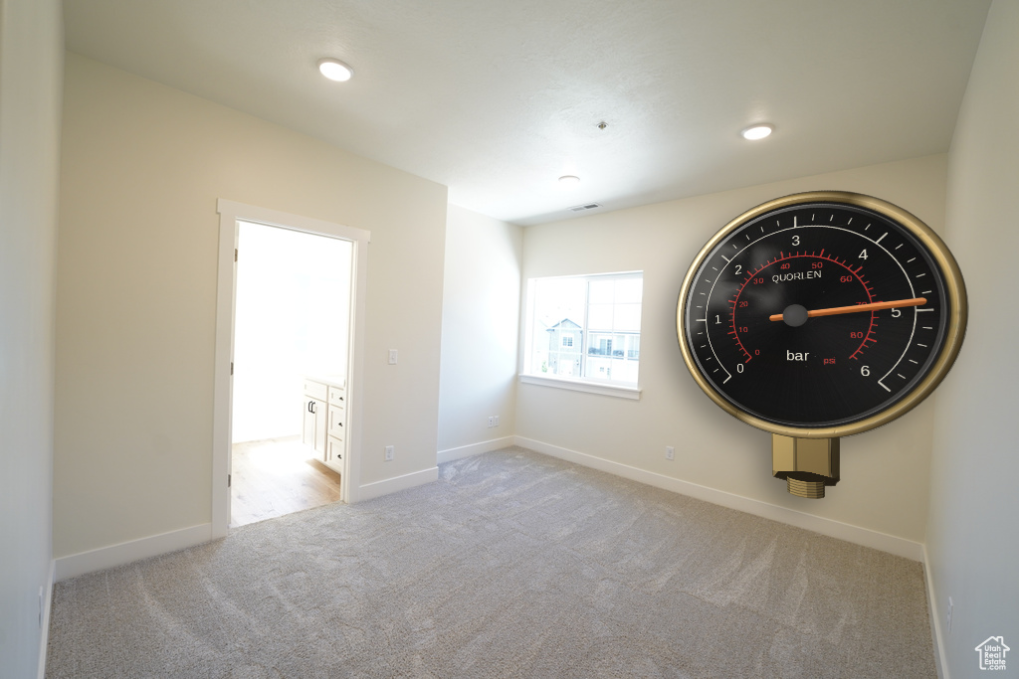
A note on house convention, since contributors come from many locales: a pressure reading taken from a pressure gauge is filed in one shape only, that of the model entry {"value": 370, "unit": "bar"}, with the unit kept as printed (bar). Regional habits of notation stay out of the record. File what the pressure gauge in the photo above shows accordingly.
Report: {"value": 4.9, "unit": "bar"}
